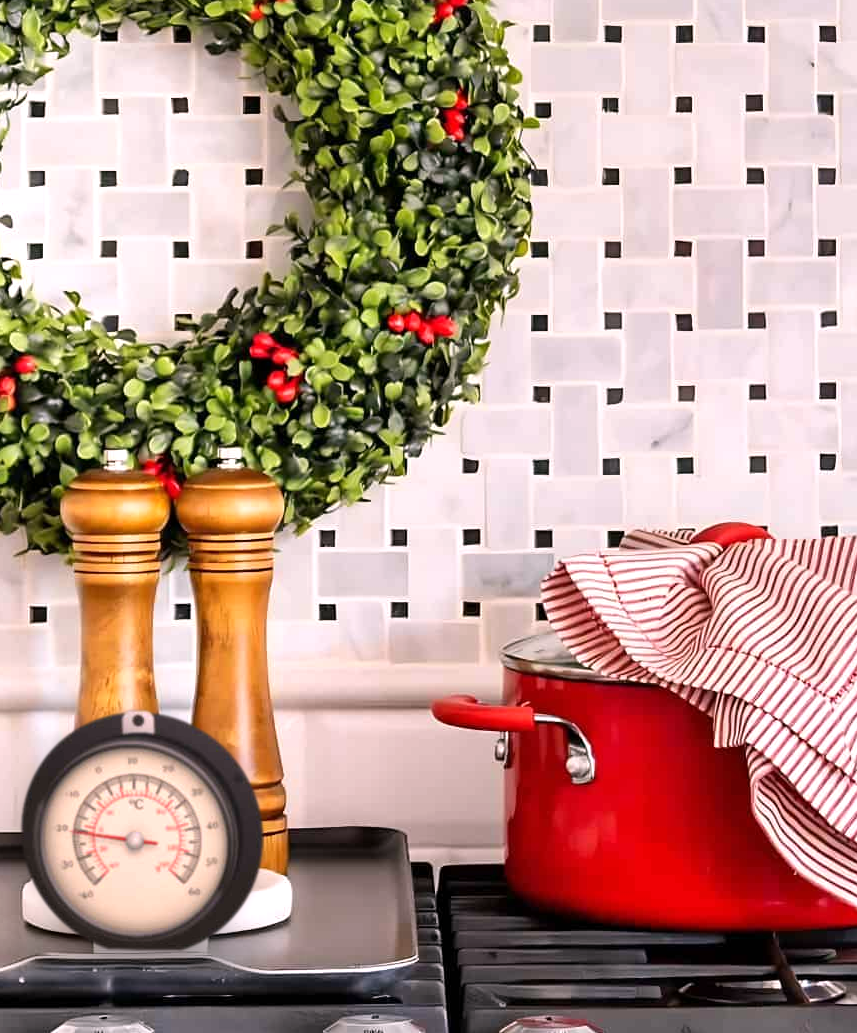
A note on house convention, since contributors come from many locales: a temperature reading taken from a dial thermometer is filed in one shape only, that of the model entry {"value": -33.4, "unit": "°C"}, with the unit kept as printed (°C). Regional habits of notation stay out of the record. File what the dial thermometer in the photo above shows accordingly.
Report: {"value": -20, "unit": "°C"}
